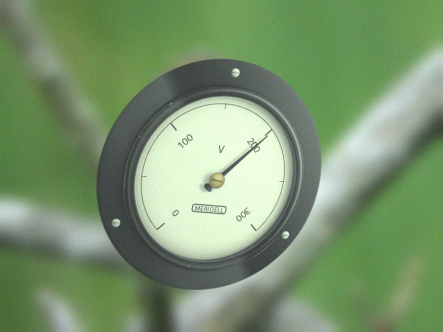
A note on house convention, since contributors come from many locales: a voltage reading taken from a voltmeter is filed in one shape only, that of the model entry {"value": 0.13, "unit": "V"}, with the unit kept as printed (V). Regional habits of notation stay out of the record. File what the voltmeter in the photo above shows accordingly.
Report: {"value": 200, "unit": "V"}
